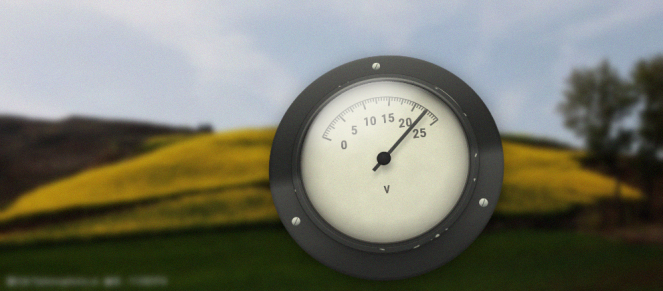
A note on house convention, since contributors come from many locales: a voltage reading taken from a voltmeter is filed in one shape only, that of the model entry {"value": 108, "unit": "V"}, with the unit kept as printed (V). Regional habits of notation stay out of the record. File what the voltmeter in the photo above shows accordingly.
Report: {"value": 22.5, "unit": "V"}
